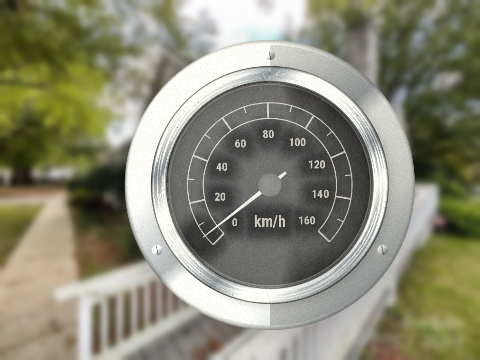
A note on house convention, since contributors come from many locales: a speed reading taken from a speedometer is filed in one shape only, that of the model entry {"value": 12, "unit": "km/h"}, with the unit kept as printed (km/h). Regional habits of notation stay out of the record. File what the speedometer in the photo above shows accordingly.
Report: {"value": 5, "unit": "km/h"}
